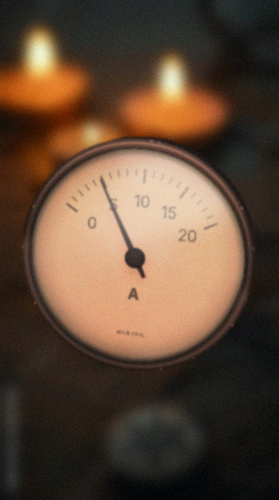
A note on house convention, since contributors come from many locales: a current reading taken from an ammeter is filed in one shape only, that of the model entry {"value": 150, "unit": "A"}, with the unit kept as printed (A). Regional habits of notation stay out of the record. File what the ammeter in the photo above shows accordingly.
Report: {"value": 5, "unit": "A"}
